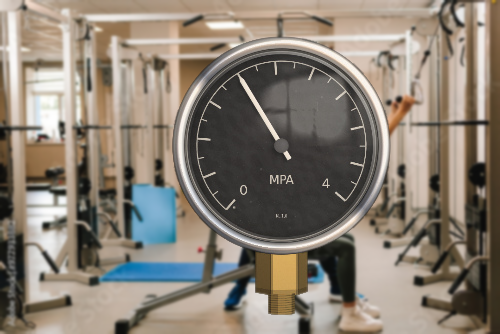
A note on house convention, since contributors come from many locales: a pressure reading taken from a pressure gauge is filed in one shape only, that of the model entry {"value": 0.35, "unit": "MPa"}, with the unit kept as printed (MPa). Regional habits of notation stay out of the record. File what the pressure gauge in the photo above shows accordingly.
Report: {"value": 1.6, "unit": "MPa"}
